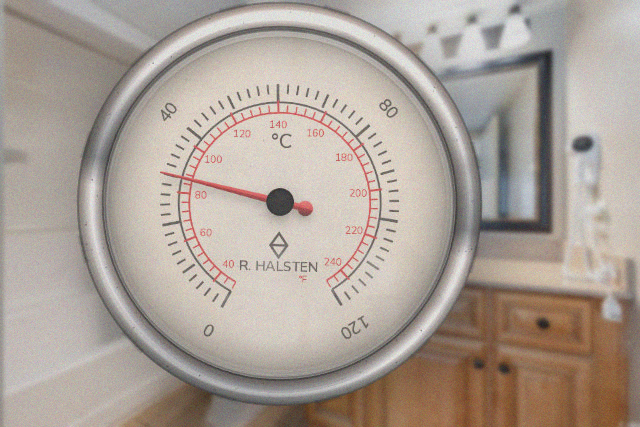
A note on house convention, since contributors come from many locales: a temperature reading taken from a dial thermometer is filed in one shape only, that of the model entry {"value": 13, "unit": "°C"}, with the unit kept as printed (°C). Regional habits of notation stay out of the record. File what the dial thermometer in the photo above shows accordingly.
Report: {"value": 30, "unit": "°C"}
